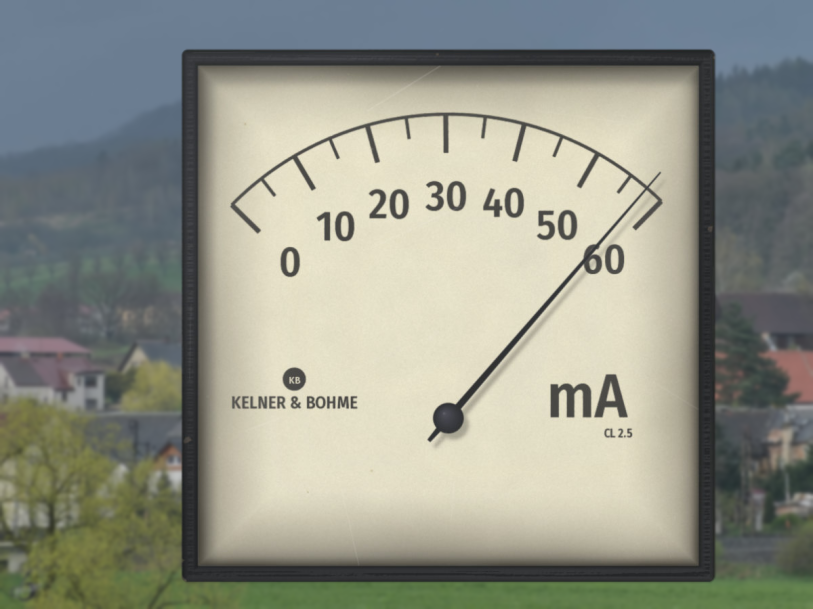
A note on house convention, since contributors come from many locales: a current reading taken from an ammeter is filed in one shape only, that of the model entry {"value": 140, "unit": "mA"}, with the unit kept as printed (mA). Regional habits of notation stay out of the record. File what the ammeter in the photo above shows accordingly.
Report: {"value": 57.5, "unit": "mA"}
